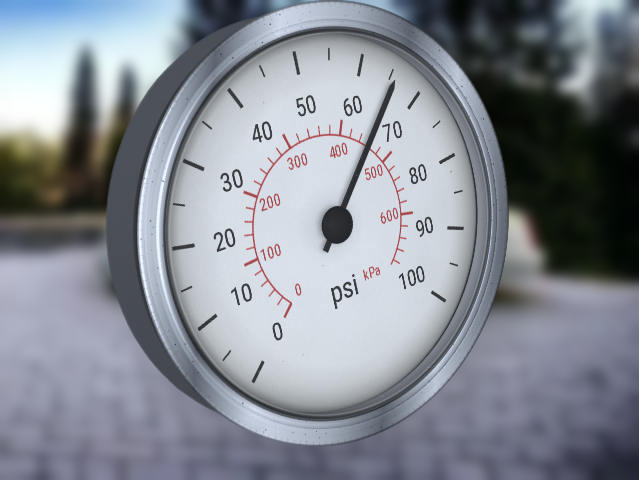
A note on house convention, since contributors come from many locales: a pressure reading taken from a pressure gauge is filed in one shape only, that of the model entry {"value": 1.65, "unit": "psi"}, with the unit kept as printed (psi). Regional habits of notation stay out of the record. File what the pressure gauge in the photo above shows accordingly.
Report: {"value": 65, "unit": "psi"}
